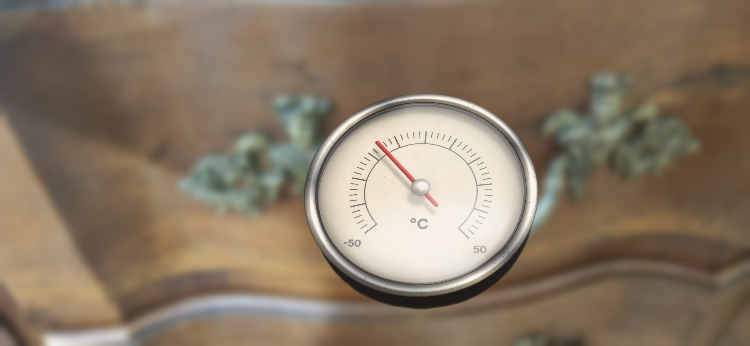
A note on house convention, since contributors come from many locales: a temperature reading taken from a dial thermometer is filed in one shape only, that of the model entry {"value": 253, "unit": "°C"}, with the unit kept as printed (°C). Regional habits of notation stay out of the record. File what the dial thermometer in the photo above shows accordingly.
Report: {"value": -16, "unit": "°C"}
